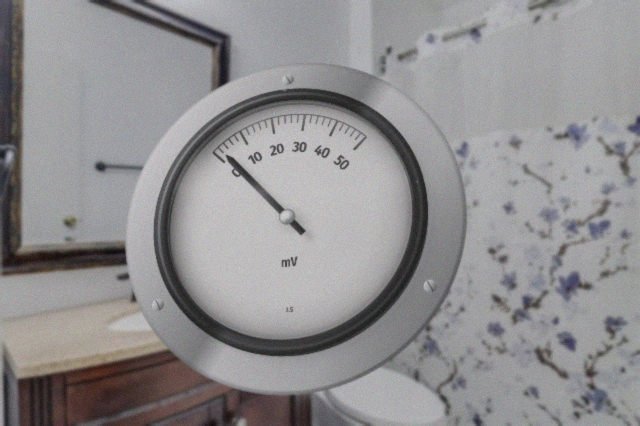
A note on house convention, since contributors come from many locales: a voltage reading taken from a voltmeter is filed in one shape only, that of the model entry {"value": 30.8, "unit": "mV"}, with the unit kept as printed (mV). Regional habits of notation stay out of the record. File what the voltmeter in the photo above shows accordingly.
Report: {"value": 2, "unit": "mV"}
